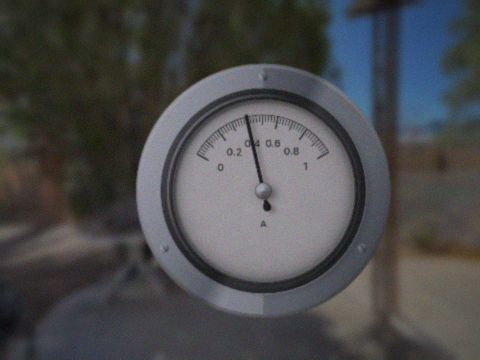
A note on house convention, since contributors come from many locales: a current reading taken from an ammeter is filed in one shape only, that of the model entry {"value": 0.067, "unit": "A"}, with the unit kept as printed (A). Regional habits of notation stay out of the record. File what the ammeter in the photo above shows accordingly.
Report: {"value": 0.4, "unit": "A"}
